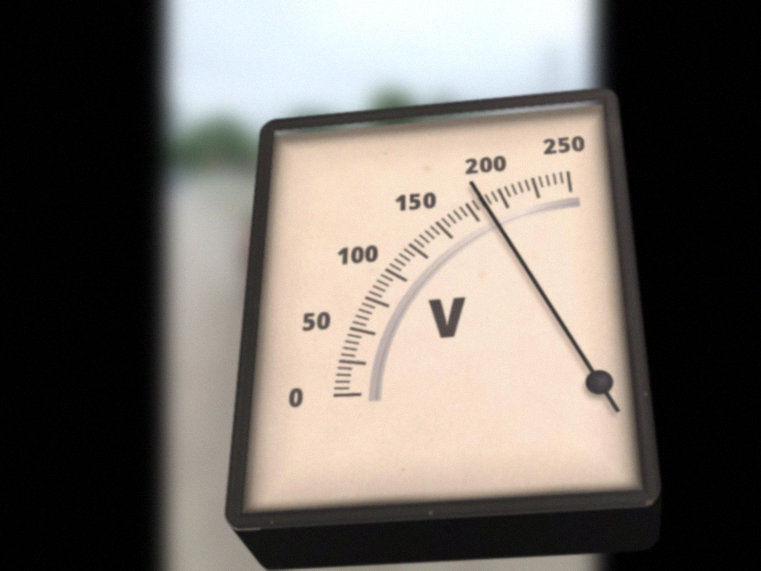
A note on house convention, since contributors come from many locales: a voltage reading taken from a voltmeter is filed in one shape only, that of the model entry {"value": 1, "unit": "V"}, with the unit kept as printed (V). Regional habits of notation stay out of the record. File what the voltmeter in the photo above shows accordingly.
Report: {"value": 185, "unit": "V"}
